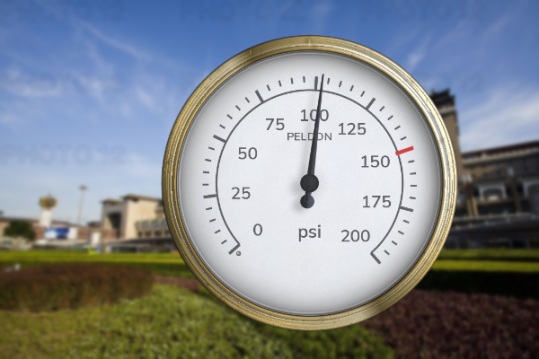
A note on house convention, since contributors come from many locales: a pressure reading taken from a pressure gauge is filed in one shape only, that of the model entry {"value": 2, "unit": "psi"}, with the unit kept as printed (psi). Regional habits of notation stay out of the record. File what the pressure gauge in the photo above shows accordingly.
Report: {"value": 102.5, "unit": "psi"}
